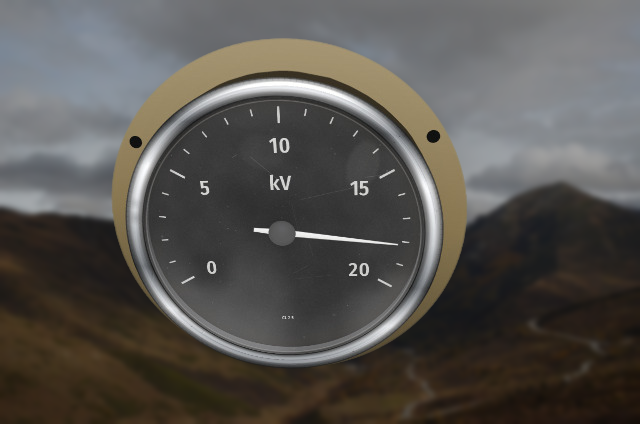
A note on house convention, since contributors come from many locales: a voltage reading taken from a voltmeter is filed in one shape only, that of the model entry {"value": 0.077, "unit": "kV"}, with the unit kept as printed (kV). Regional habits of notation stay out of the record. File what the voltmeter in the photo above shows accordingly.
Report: {"value": 18, "unit": "kV"}
